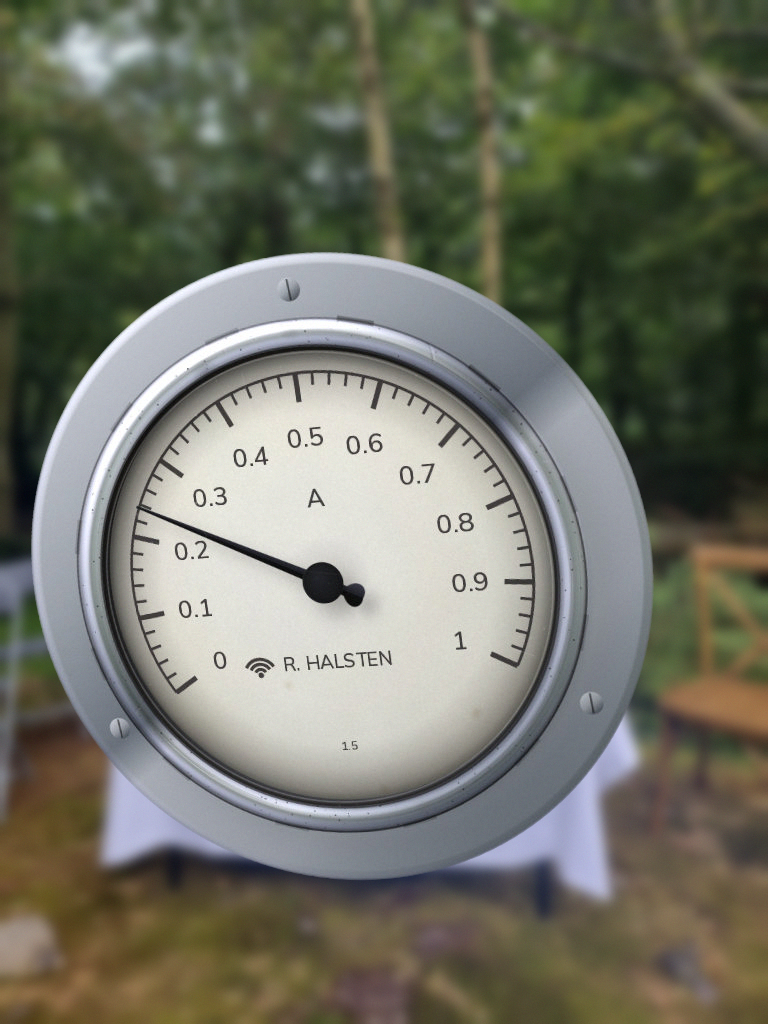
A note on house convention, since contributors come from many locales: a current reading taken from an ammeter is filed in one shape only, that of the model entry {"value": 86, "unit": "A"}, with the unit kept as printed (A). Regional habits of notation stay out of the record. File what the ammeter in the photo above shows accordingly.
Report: {"value": 0.24, "unit": "A"}
